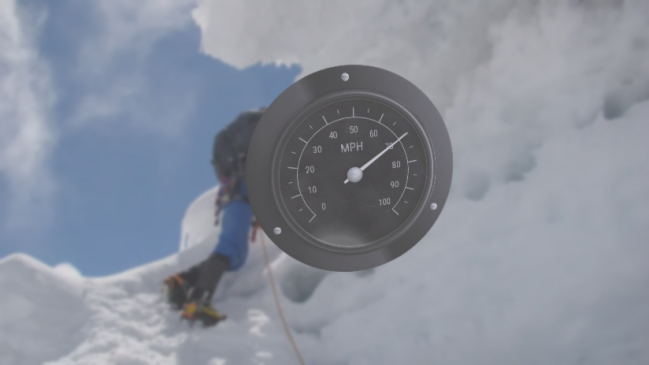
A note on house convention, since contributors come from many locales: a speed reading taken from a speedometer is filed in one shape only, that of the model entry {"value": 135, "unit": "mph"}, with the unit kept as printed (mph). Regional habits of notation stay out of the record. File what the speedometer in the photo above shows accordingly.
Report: {"value": 70, "unit": "mph"}
